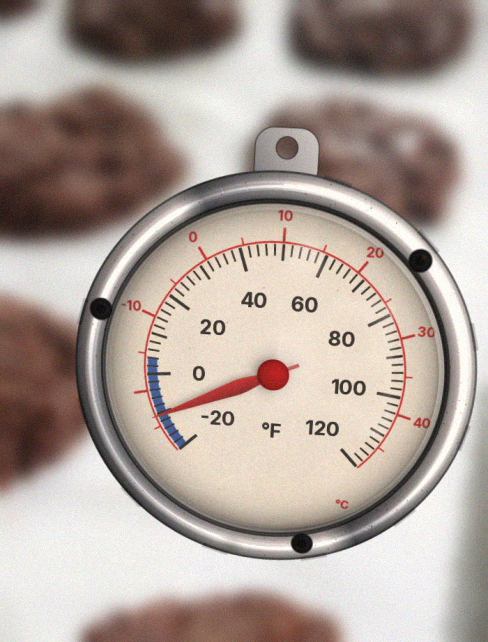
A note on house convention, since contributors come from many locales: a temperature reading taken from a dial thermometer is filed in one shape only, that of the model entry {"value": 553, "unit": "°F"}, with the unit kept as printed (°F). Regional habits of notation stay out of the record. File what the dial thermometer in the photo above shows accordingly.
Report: {"value": -10, "unit": "°F"}
